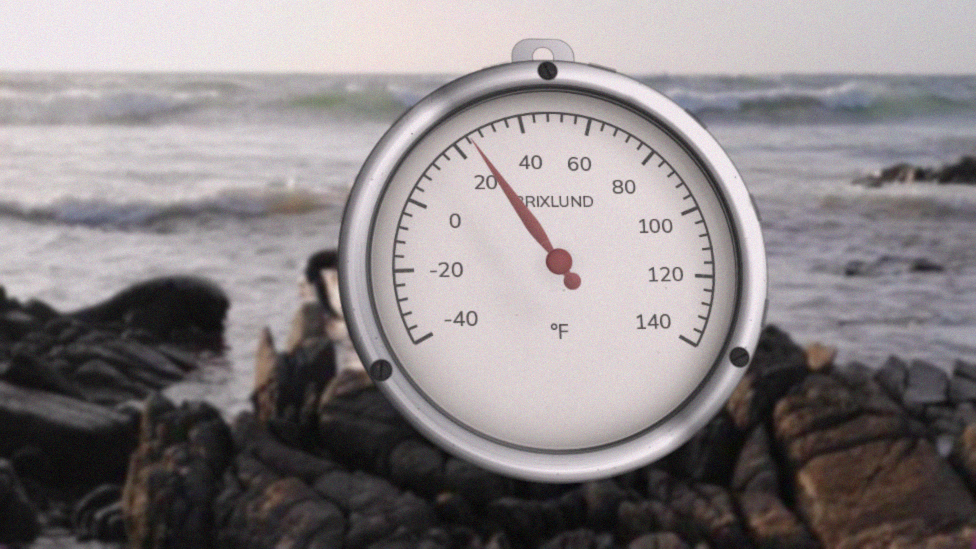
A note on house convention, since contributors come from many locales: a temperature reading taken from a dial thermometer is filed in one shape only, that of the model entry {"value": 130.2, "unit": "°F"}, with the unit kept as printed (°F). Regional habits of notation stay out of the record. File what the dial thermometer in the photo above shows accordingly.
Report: {"value": 24, "unit": "°F"}
